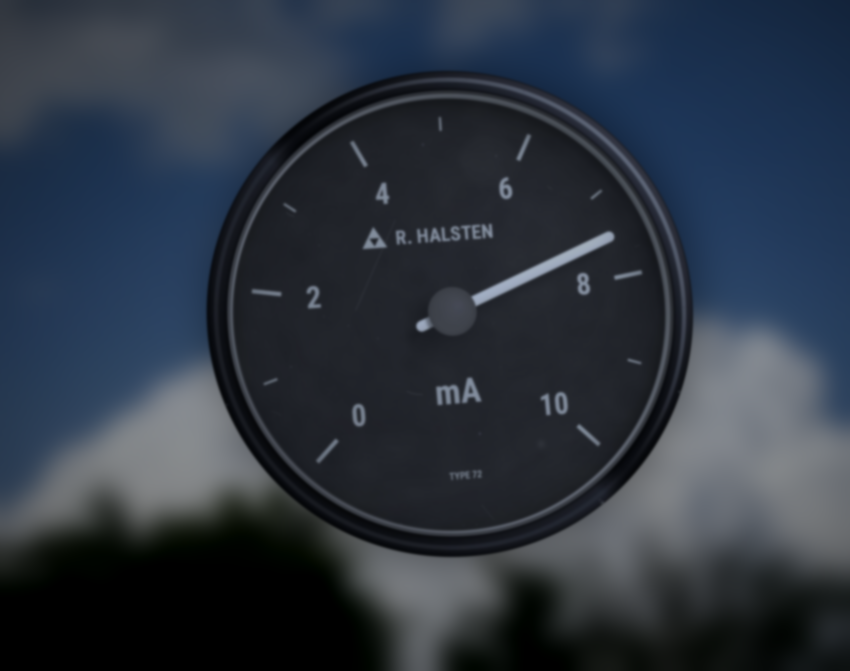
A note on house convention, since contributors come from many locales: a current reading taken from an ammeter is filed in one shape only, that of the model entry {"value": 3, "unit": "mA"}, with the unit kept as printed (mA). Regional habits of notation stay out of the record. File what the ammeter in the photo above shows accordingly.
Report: {"value": 7.5, "unit": "mA"}
